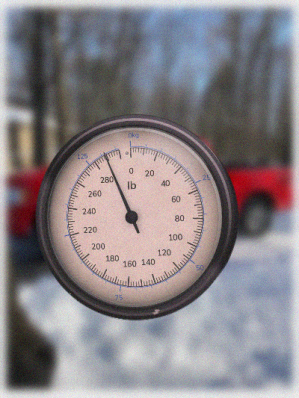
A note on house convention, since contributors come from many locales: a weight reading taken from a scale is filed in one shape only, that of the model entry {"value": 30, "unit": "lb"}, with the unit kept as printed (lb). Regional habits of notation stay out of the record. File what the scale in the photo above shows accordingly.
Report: {"value": 290, "unit": "lb"}
